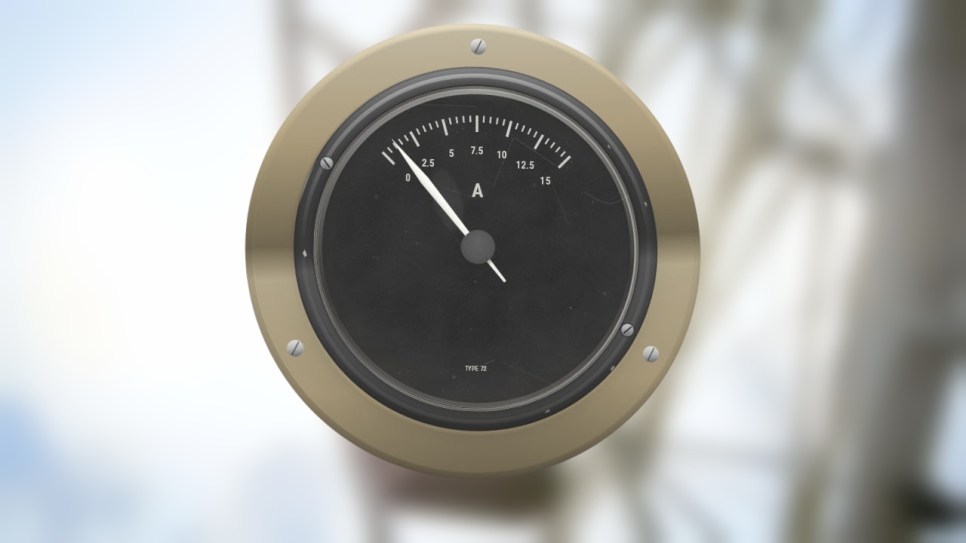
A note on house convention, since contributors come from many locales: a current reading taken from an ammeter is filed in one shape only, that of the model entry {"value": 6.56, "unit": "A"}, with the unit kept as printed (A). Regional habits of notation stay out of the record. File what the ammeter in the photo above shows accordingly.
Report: {"value": 1, "unit": "A"}
